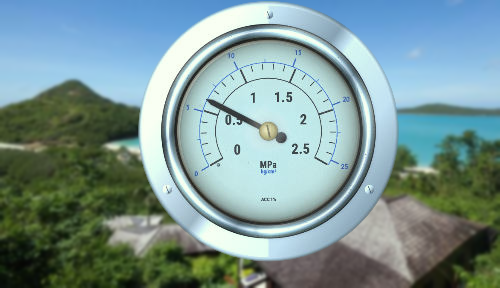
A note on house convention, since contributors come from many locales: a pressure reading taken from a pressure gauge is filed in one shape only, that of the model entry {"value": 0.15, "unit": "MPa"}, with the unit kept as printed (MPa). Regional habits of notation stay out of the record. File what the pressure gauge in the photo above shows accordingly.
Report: {"value": 0.6, "unit": "MPa"}
